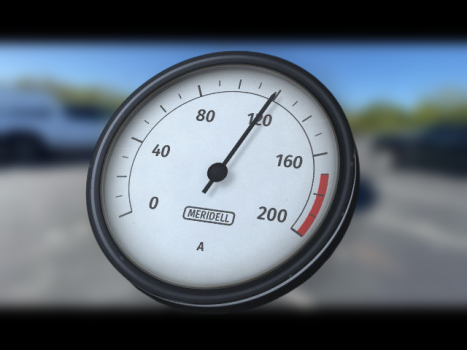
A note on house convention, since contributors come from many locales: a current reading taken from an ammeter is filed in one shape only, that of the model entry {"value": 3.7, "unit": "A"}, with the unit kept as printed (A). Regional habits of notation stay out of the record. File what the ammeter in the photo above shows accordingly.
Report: {"value": 120, "unit": "A"}
